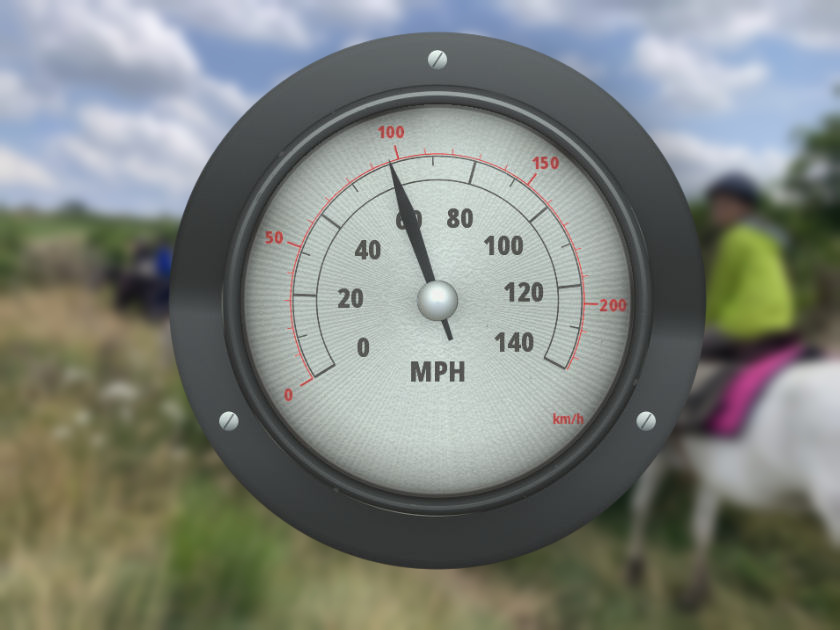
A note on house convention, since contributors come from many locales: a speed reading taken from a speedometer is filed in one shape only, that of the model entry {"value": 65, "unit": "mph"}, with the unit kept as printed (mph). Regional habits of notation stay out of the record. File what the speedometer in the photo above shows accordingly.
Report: {"value": 60, "unit": "mph"}
